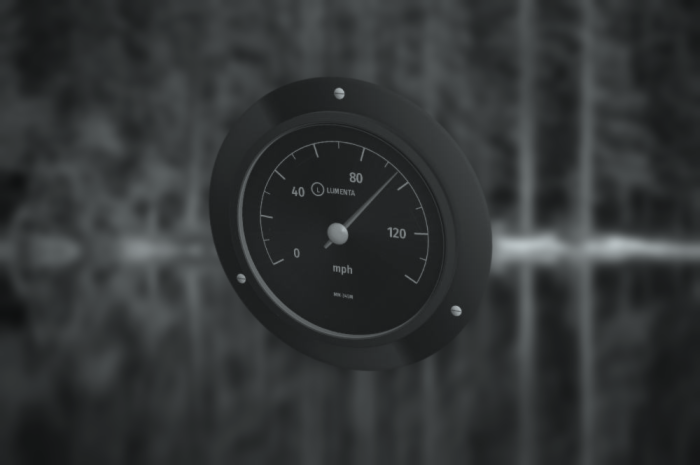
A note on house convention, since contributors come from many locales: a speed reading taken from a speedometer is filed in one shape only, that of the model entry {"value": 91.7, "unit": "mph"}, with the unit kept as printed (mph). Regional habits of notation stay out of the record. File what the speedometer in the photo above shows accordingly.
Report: {"value": 95, "unit": "mph"}
